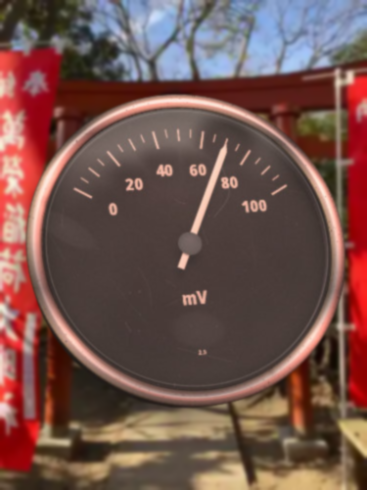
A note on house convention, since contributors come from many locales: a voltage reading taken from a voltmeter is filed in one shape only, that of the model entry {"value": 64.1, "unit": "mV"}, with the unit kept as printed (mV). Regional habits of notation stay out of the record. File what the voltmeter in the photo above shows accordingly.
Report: {"value": 70, "unit": "mV"}
